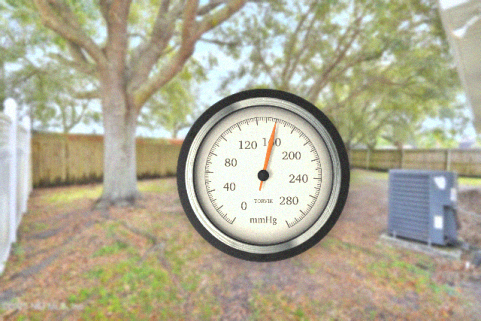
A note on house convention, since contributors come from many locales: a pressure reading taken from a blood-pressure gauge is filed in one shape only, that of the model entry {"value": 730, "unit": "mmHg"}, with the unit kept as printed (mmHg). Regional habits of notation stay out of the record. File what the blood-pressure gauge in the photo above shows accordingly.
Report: {"value": 160, "unit": "mmHg"}
